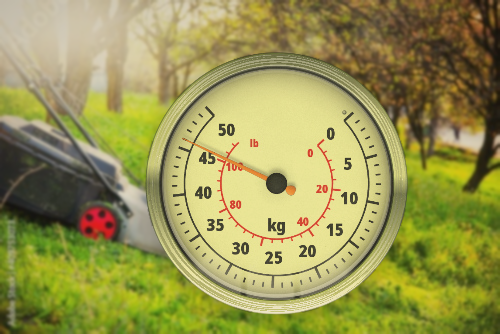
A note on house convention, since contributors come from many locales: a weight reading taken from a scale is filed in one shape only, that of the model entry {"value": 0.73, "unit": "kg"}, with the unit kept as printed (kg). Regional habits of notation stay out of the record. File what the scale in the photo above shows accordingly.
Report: {"value": 46, "unit": "kg"}
